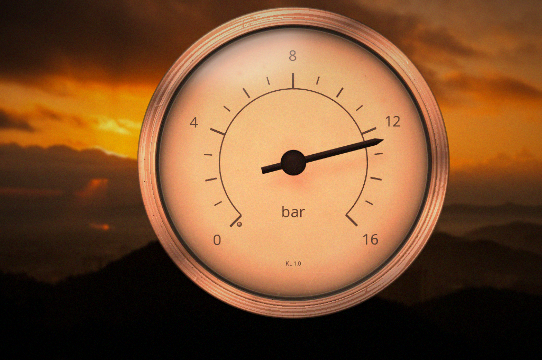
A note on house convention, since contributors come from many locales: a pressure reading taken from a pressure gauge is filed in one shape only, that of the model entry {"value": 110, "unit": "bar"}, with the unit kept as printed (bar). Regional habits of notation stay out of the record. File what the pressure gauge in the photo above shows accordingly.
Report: {"value": 12.5, "unit": "bar"}
